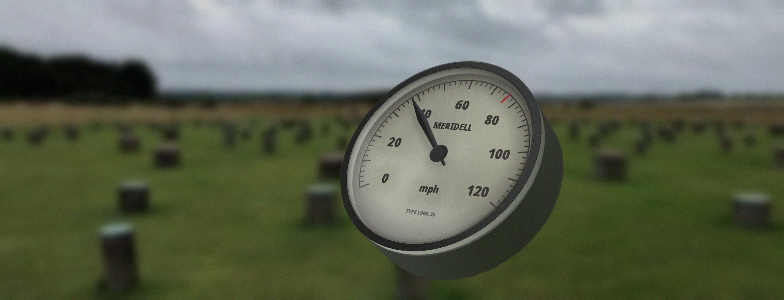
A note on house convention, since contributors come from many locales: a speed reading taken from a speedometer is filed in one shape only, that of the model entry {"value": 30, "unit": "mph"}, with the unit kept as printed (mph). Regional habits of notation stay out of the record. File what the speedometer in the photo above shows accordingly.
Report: {"value": 38, "unit": "mph"}
